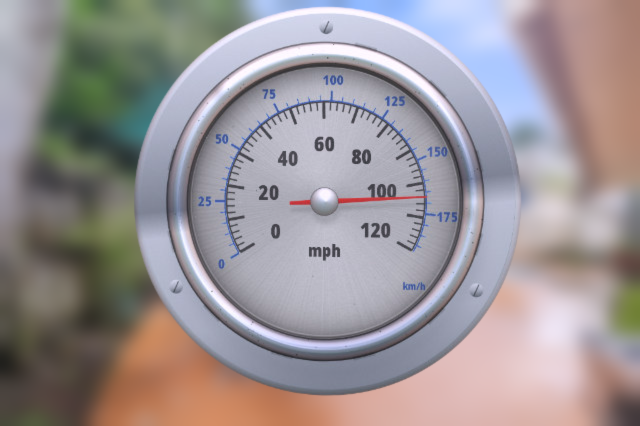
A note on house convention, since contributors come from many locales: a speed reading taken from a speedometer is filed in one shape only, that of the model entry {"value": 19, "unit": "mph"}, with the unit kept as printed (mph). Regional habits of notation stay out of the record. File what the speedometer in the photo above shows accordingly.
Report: {"value": 104, "unit": "mph"}
